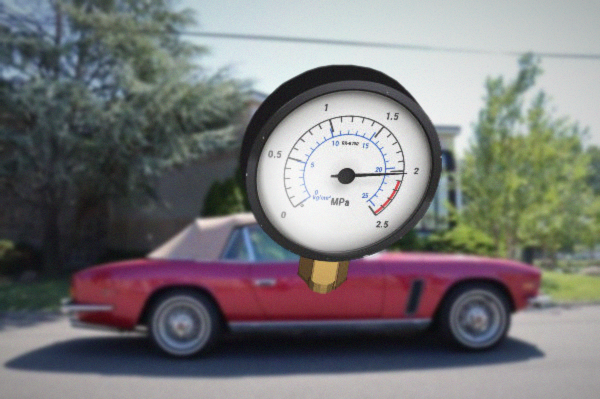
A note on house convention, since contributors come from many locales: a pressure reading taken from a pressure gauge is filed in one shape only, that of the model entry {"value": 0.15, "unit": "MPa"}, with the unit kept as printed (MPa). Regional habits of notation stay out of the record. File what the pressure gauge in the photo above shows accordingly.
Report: {"value": 2, "unit": "MPa"}
